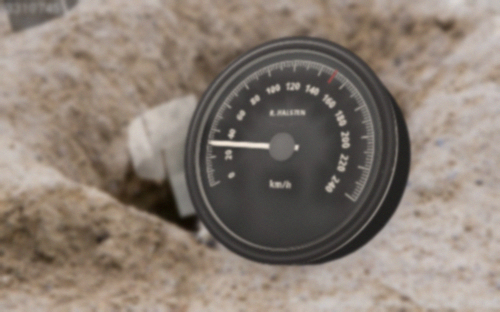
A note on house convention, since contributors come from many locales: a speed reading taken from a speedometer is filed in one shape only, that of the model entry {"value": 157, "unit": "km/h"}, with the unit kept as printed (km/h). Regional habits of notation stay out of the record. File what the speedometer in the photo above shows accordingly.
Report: {"value": 30, "unit": "km/h"}
